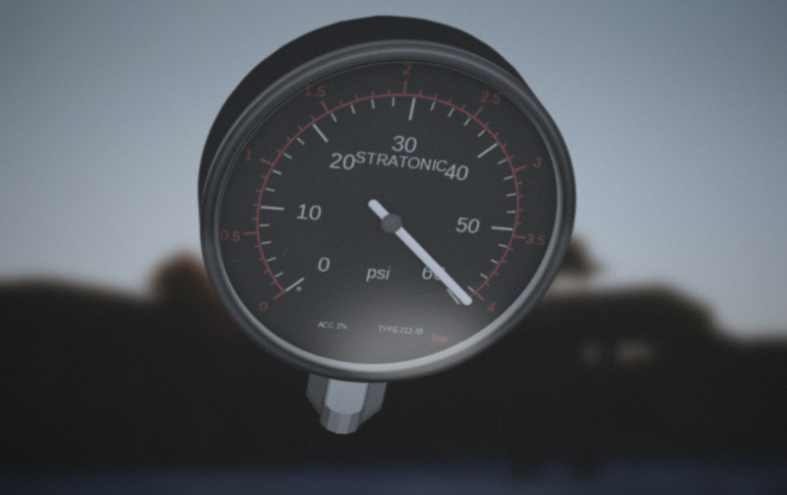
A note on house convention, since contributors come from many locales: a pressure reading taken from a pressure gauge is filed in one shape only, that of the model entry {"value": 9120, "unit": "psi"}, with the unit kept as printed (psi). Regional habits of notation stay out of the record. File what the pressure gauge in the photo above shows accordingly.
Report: {"value": 59, "unit": "psi"}
